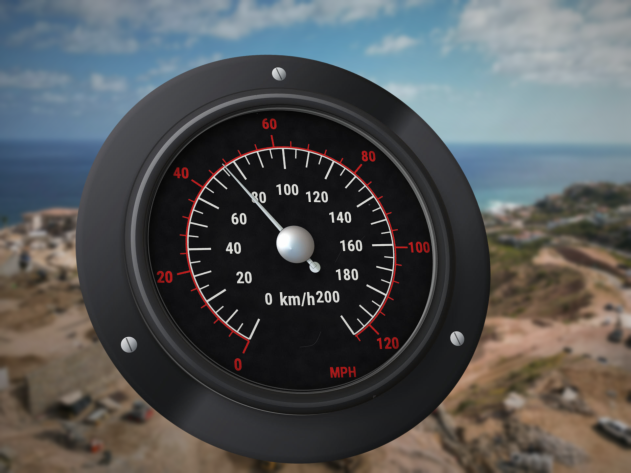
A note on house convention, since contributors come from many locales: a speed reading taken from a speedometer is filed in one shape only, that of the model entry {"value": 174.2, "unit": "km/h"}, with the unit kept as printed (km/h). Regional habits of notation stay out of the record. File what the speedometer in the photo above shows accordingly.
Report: {"value": 75, "unit": "km/h"}
